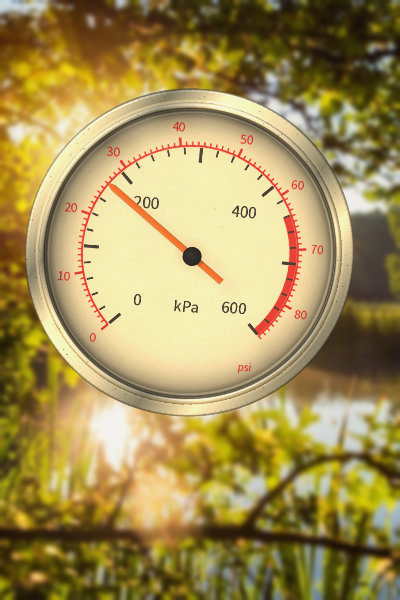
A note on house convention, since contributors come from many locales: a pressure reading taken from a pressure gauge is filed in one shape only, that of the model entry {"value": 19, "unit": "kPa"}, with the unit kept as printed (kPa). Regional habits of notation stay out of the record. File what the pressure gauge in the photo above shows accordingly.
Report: {"value": 180, "unit": "kPa"}
